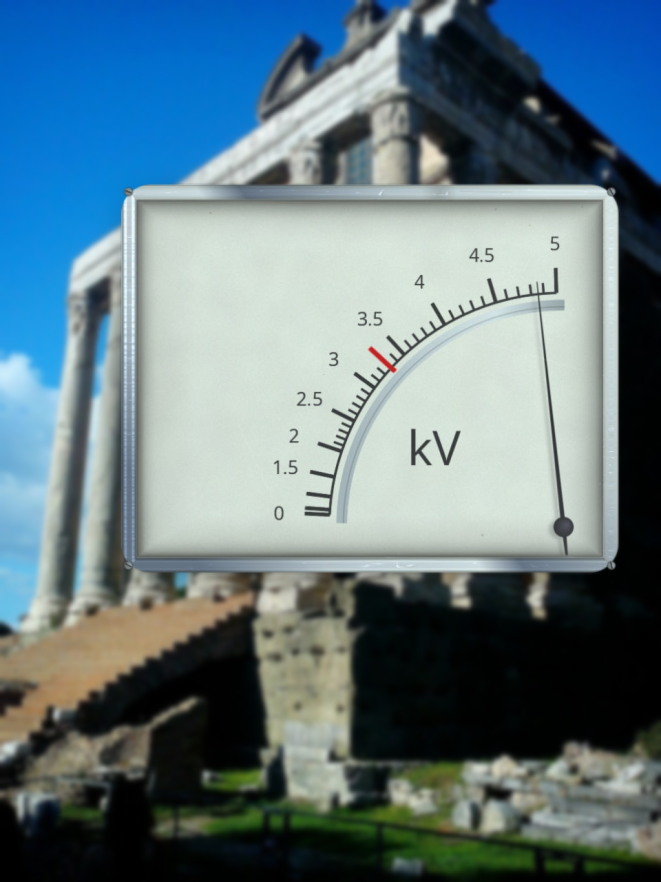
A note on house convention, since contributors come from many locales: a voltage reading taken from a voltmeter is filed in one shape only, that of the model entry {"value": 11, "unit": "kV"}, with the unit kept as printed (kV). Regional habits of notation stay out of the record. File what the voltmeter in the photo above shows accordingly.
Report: {"value": 4.85, "unit": "kV"}
